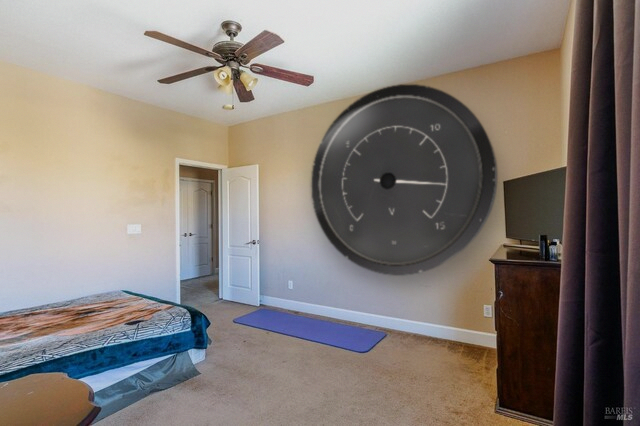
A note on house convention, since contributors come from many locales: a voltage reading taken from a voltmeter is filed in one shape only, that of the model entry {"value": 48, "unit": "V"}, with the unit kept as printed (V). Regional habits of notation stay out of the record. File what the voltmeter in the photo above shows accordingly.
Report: {"value": 13, "unit": "V"}
